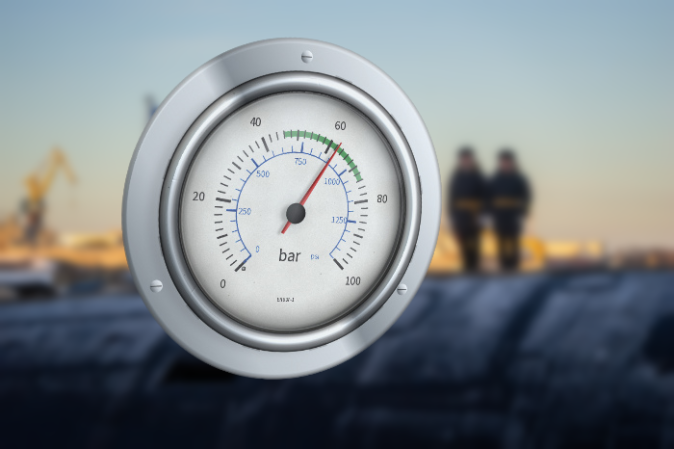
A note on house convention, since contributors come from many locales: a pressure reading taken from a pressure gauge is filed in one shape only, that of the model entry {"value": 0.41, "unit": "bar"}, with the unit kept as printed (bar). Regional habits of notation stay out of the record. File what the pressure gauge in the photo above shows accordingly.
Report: {"value": 62, "unit": "bar"}
